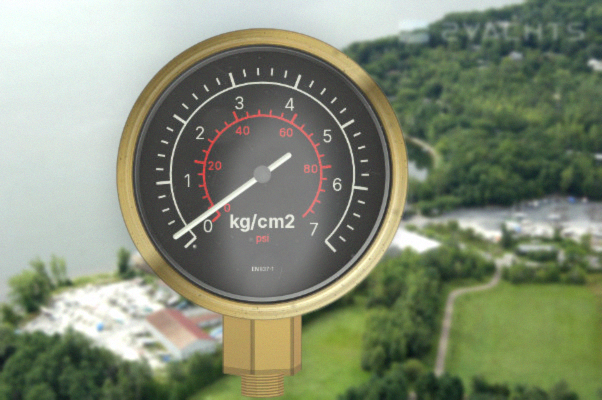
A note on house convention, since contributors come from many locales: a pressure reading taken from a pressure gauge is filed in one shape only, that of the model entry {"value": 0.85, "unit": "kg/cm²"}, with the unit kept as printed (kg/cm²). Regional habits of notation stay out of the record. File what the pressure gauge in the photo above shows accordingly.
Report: {"value": 0.2, "unit": "kg/cm²"}
